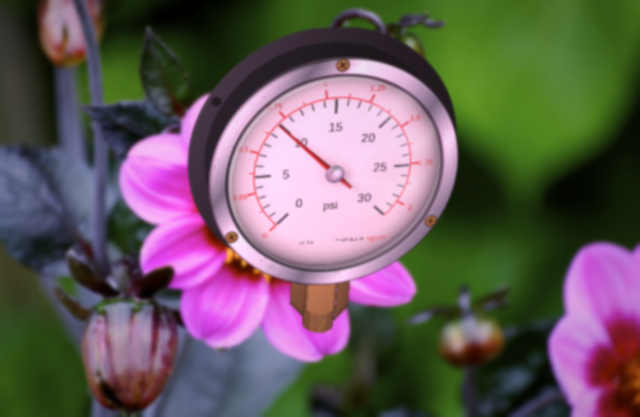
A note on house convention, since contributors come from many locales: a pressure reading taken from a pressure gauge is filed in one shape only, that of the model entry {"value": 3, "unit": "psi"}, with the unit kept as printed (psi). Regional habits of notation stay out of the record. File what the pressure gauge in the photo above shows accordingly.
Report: {"value": 10, "unit": "psi"}
